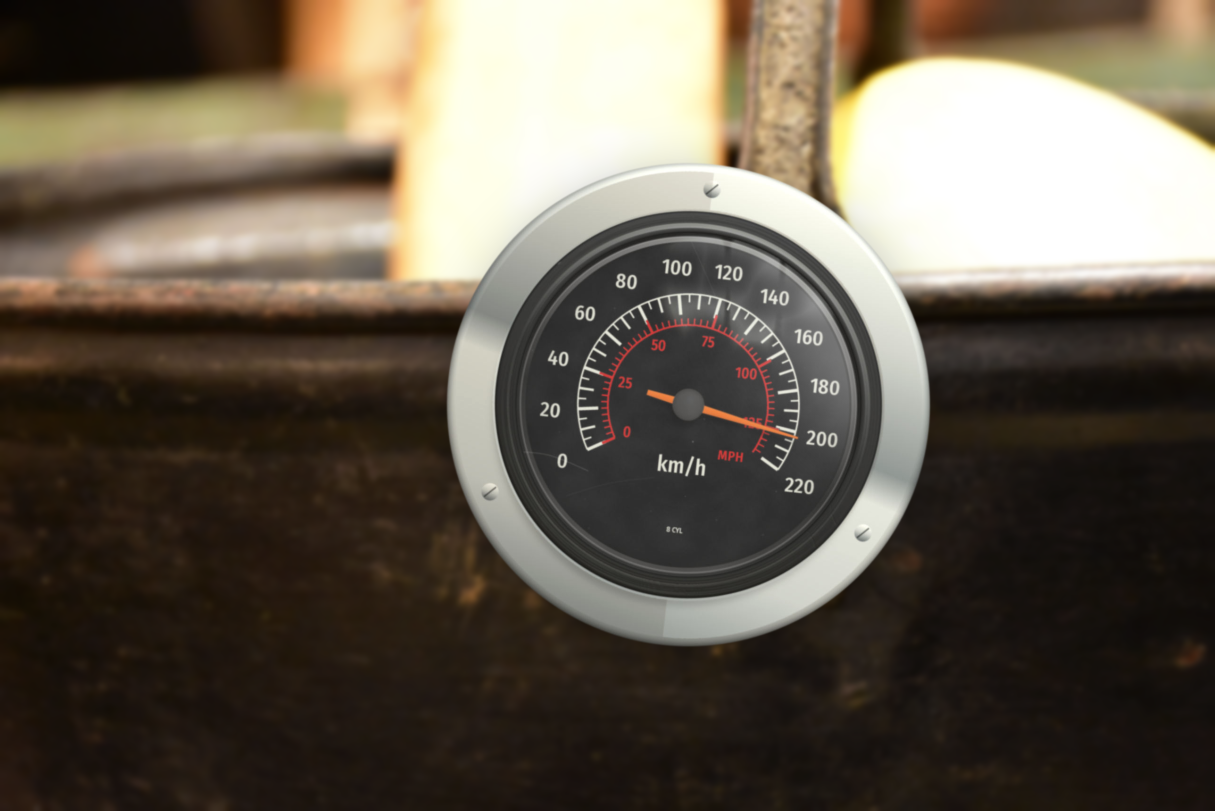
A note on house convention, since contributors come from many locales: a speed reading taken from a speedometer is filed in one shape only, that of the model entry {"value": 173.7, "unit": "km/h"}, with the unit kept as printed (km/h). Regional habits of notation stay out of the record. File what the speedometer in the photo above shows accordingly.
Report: {"value": 202.5, "unit": "km/h"}
